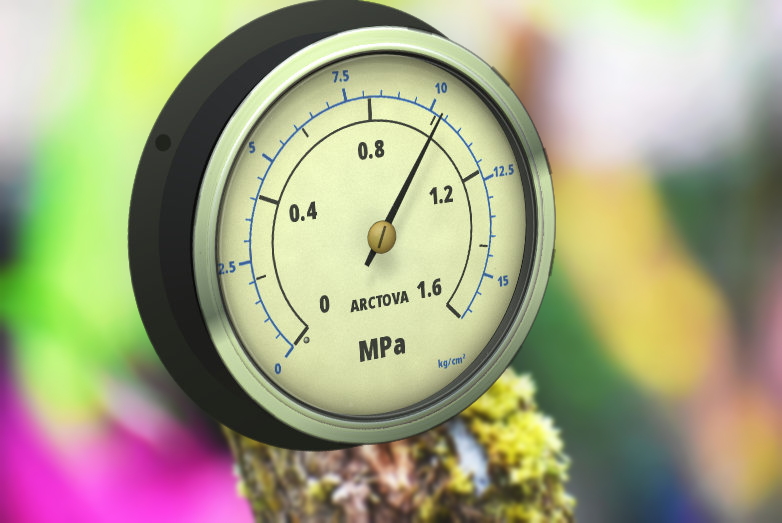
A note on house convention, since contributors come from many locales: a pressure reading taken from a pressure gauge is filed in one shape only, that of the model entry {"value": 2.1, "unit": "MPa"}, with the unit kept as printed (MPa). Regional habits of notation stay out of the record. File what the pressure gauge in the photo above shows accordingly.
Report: {"value": 1, "unit": "MPa"}
